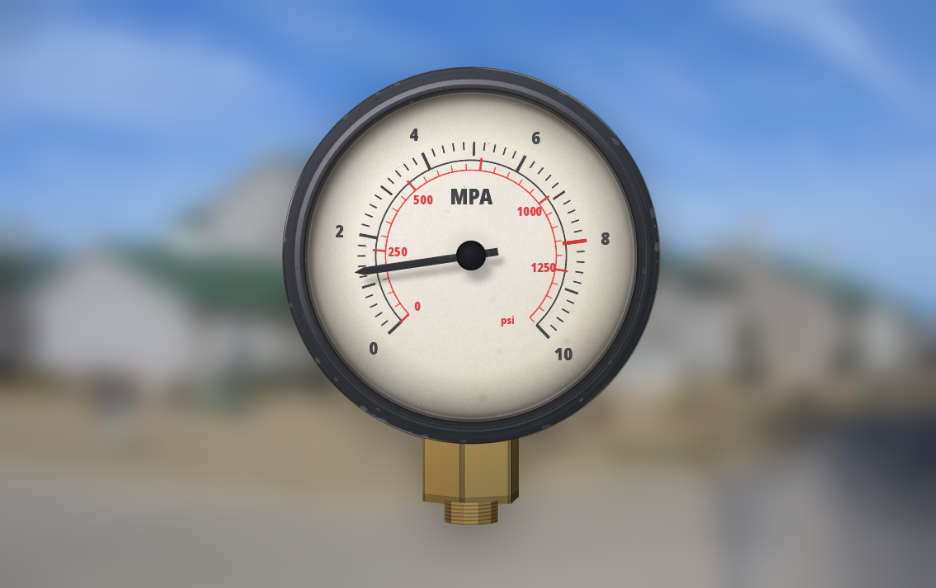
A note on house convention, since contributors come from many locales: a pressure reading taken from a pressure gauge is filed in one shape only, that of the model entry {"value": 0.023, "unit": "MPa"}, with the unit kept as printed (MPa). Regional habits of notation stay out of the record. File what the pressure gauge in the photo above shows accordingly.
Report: {"value": 1.3, "unit": "MPa"}
